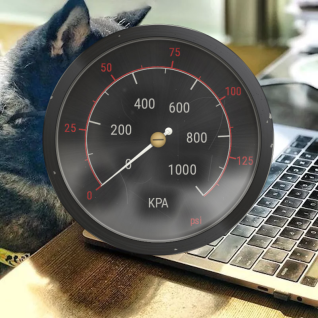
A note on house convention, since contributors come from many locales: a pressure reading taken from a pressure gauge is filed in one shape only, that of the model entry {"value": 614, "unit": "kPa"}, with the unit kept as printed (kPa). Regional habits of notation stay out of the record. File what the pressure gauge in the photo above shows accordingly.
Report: {"value": 0, "unit": "kPa"}
